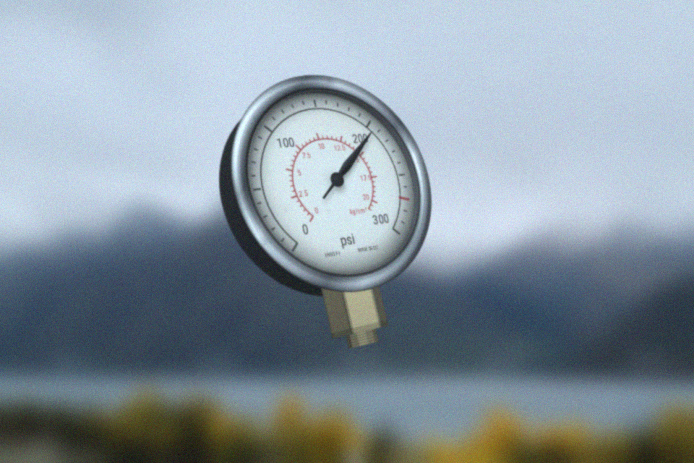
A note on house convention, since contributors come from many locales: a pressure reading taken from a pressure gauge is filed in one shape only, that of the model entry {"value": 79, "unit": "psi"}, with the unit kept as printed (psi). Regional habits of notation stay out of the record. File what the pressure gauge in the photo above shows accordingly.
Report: {"value": 205, "unit": "psi"}
